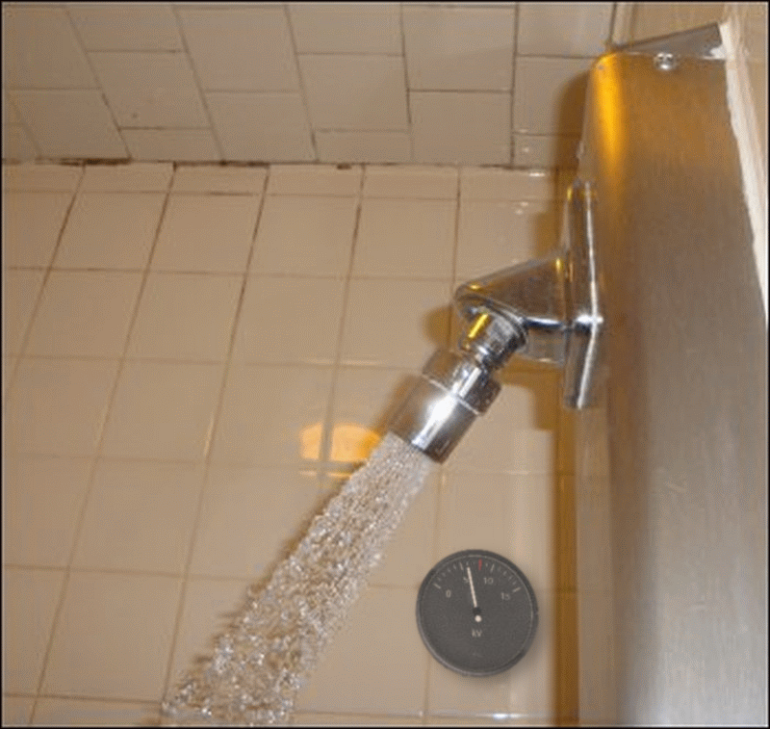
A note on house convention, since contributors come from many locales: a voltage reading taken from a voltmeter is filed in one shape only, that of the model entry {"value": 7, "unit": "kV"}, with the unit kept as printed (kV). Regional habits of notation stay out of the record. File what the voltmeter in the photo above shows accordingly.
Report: {"value": 6, "unit": "kV"}
